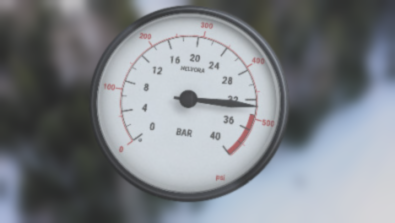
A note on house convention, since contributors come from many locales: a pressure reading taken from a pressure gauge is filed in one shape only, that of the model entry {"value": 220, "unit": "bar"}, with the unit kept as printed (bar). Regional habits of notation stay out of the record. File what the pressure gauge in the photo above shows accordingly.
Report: {"value": 33, "unit": "bar"}
